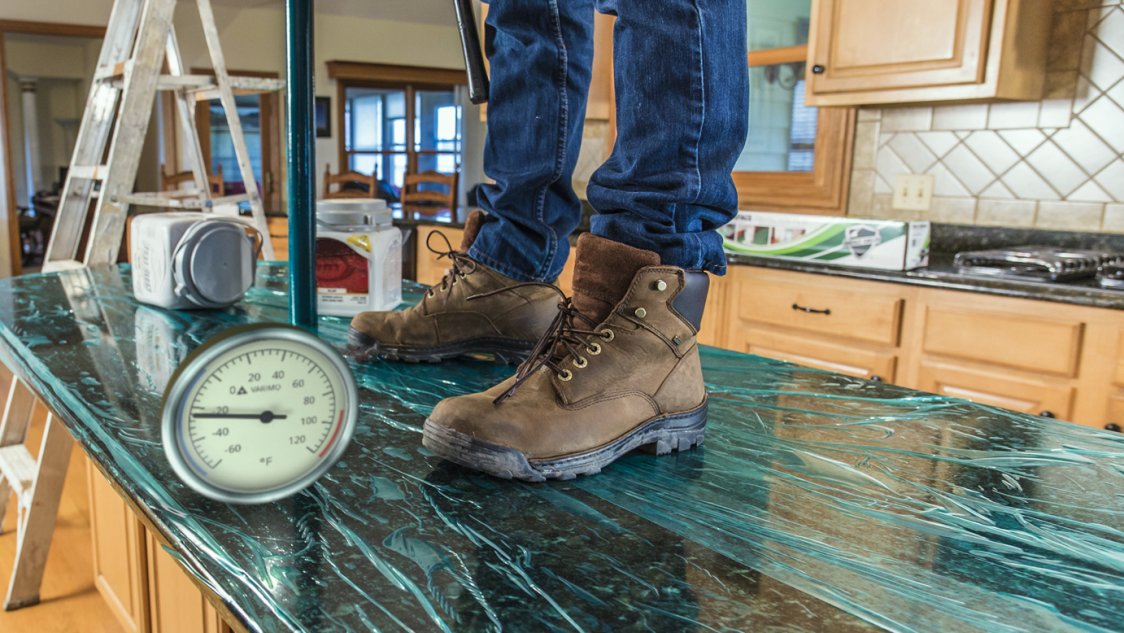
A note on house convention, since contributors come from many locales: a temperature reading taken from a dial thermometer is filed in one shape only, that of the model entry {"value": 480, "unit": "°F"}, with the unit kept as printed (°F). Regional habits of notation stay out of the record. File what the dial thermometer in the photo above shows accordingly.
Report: {"value": -24, "unit": "°F"}
